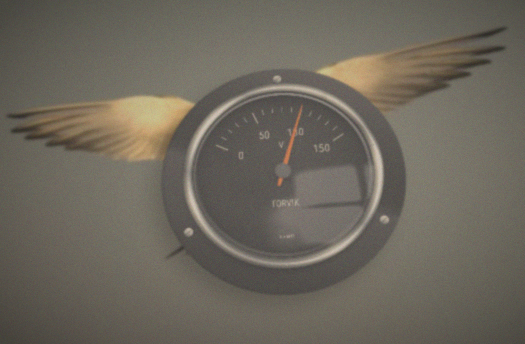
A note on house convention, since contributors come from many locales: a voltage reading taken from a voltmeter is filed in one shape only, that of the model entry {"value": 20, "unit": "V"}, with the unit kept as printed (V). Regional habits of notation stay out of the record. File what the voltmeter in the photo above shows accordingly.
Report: {"value": 100, "unit": "V"}
